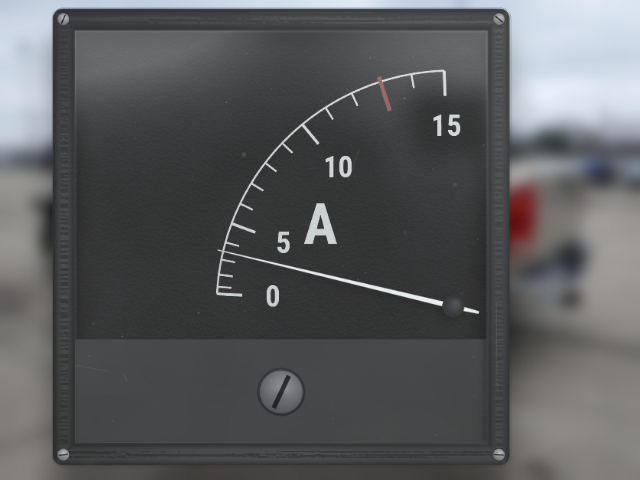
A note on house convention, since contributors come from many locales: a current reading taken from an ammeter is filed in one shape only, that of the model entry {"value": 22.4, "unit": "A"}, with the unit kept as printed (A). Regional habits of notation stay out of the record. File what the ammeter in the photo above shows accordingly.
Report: {"value": 3.5, "unit": "A"}
